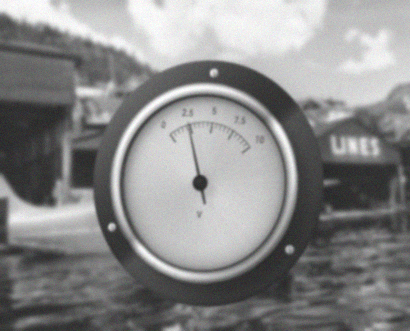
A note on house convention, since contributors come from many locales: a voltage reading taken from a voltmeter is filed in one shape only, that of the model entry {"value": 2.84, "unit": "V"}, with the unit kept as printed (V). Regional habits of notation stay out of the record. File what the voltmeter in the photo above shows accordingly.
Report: {"value": 2.5, "unit": "V"}
